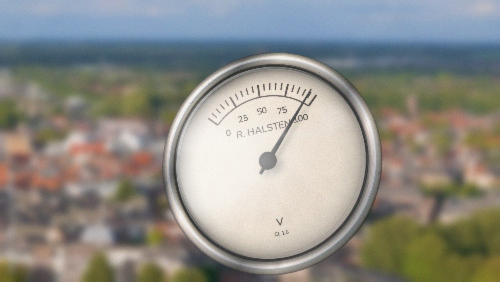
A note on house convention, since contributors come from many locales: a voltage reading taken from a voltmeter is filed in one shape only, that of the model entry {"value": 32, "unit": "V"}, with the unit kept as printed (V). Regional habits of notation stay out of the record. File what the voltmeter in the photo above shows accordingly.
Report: {"value": 95, "unit": "V"}
